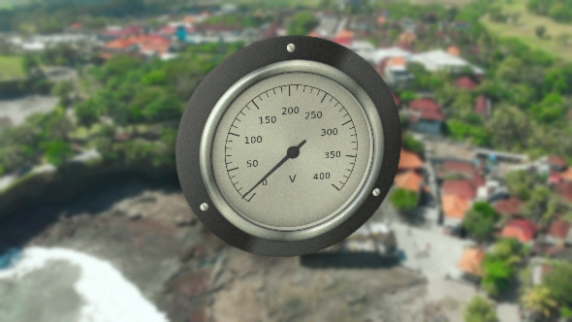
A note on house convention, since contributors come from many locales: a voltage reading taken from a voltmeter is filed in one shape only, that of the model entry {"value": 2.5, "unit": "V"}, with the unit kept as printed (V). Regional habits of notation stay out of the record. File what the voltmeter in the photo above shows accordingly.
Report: {"value": 10, "unit": "V"}
